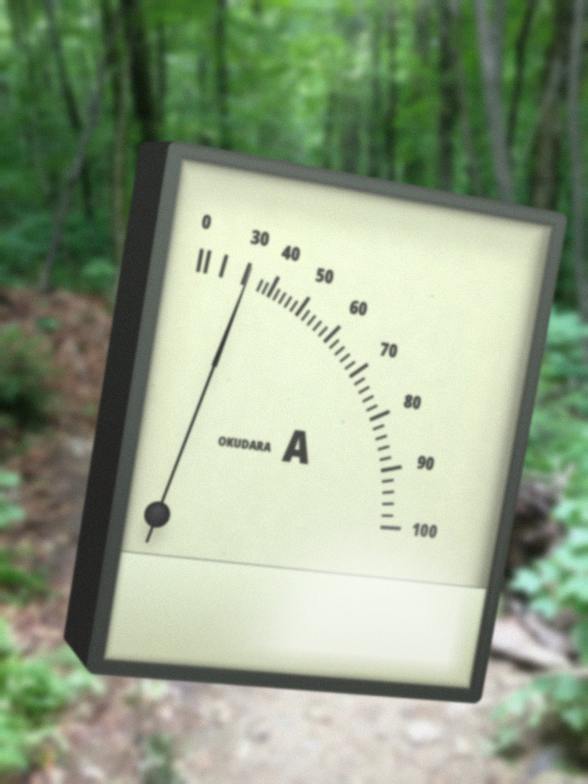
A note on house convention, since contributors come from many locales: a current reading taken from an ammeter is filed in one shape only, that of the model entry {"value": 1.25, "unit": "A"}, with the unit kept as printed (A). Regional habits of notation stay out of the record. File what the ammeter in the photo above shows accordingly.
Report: {"value": 30, "unit": "A"}
